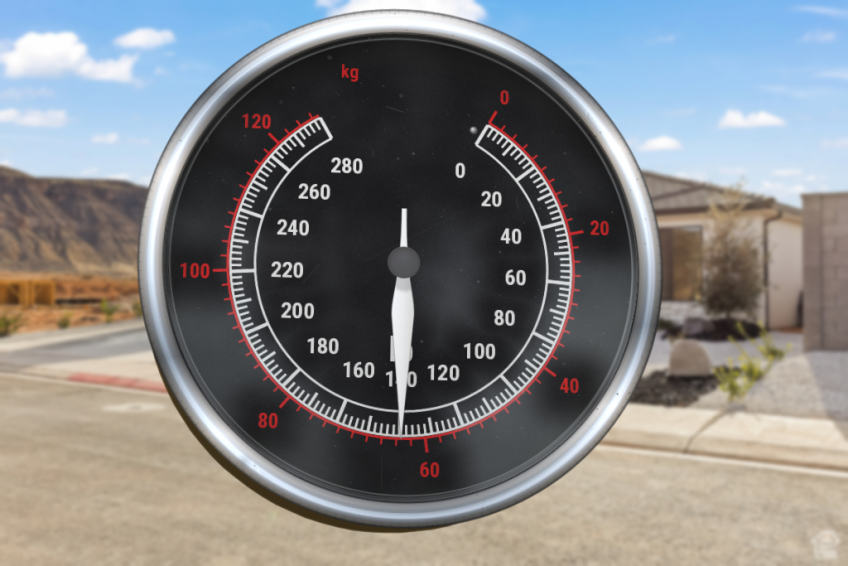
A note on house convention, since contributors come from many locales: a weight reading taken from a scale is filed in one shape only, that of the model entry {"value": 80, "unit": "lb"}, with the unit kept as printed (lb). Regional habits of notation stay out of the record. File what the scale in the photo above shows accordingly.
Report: {"value": 140, "unit": "lb"}
